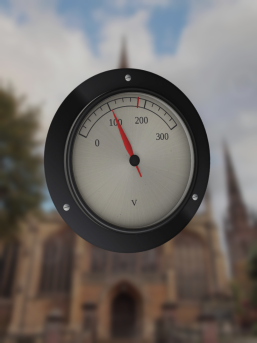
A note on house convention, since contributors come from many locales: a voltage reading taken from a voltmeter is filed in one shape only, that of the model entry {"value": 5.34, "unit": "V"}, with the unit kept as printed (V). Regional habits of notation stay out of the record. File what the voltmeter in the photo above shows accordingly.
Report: {"value": 100, "unit": "V"}
